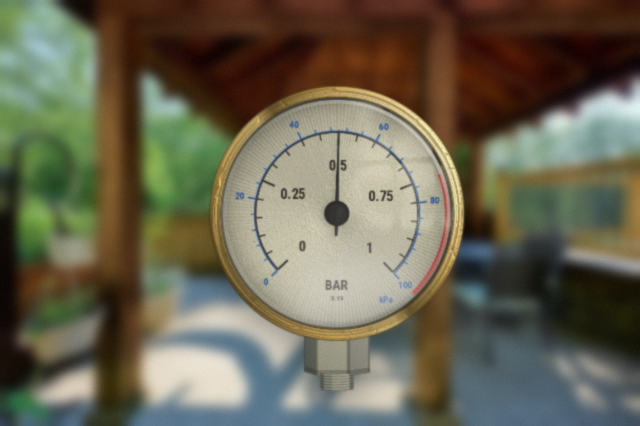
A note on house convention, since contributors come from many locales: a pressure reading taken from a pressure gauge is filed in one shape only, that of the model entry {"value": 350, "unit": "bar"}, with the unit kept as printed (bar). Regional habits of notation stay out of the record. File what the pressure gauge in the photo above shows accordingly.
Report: {"value": 0.5, "unit": "bar"}
